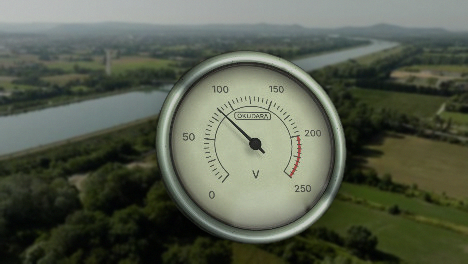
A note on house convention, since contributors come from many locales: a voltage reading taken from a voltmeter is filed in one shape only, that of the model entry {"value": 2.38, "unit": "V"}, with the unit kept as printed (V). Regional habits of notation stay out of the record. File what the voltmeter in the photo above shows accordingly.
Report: {"value": 85, "unit": "V"}
